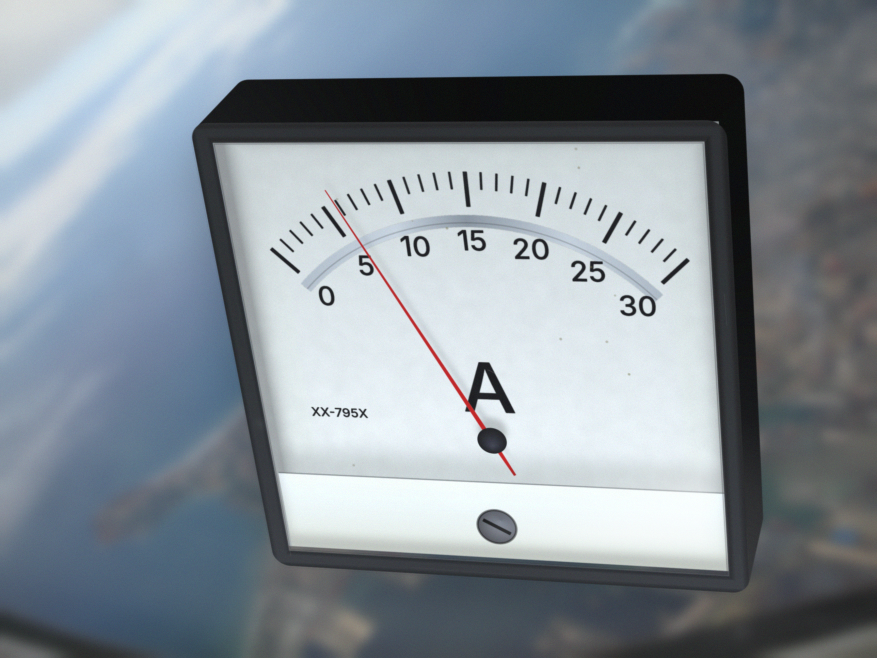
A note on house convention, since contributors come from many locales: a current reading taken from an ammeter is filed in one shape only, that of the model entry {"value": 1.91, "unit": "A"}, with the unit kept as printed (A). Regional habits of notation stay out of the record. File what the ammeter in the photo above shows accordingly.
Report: {"value": 6, "unit": "A"}
